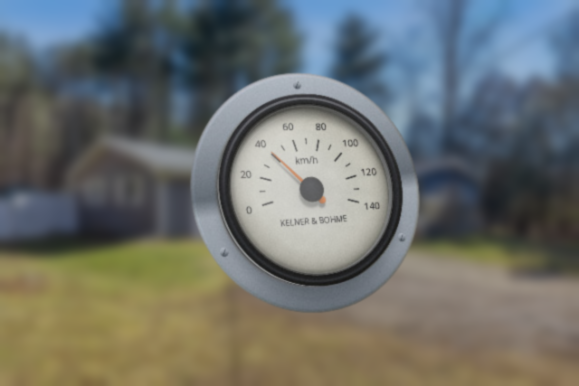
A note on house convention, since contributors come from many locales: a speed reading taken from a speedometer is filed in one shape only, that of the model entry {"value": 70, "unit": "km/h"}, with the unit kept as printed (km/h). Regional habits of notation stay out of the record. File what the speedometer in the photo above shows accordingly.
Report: {"value": 40, "unit": "km/h"}
